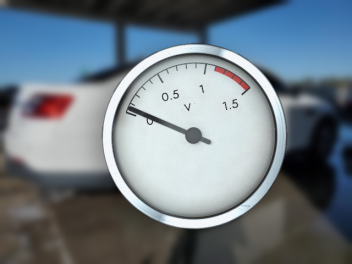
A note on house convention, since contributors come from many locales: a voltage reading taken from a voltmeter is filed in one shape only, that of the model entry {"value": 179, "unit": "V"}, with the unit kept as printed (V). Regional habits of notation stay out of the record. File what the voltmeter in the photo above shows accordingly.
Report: {"value": 0.05, "unit": "V"}
